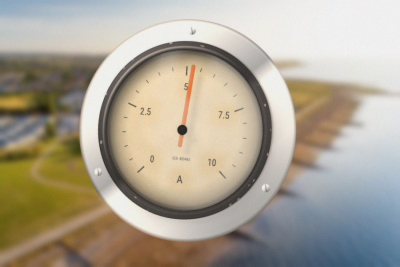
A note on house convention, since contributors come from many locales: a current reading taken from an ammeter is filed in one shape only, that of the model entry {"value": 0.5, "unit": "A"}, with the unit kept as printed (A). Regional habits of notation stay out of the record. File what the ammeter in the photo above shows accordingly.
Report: {"value": 5.25, "unit": "A"}
